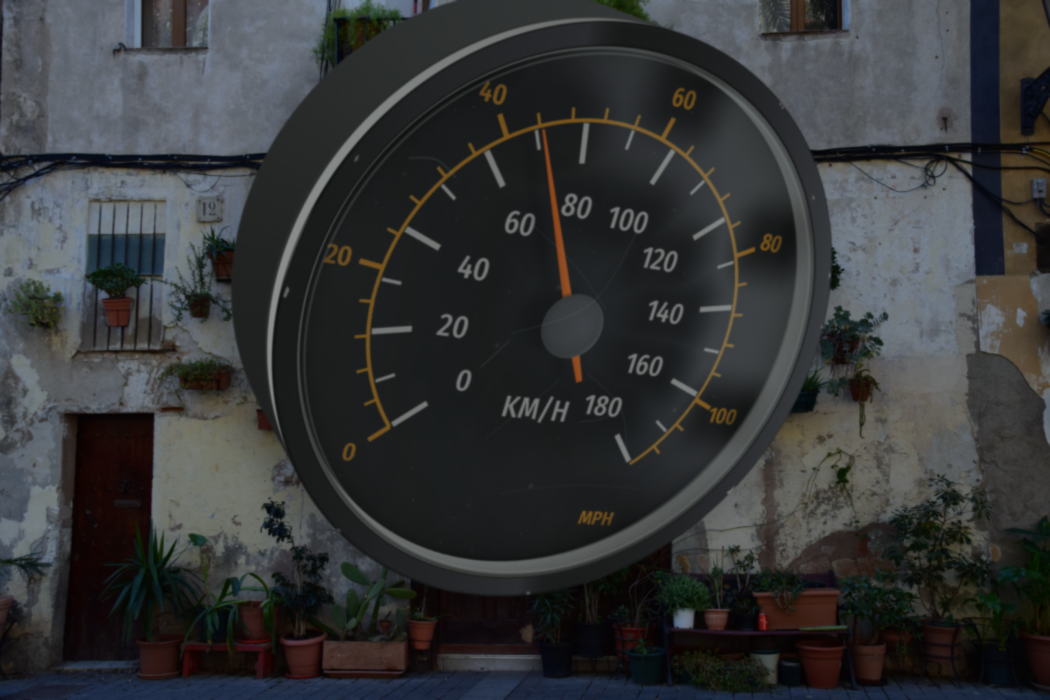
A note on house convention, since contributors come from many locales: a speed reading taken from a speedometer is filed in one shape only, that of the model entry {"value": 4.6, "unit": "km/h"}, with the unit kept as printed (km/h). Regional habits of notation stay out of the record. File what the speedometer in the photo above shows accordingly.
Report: {"value": 70, "unit": "km/h"}
